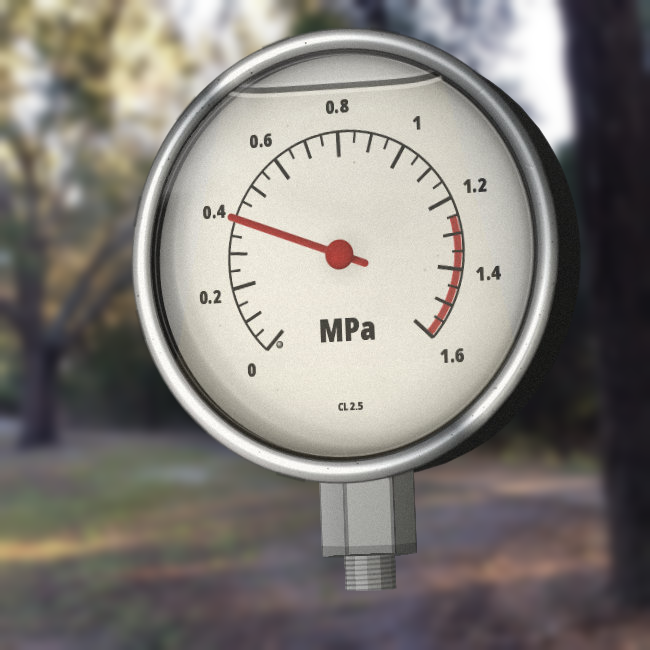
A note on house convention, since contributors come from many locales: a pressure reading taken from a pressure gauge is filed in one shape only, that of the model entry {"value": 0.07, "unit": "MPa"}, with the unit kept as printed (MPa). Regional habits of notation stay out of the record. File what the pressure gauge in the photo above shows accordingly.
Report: {"value": 0.4, "unit": "MPa"}
